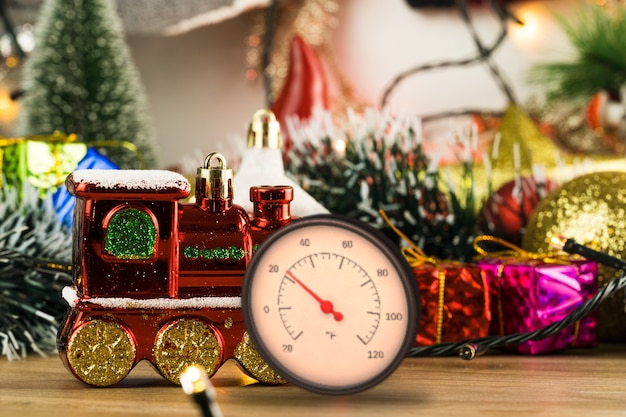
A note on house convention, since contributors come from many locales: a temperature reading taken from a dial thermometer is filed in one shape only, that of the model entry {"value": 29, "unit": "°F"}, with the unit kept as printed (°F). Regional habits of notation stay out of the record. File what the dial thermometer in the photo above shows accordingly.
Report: {"value": 24, "unit": "°F"}
